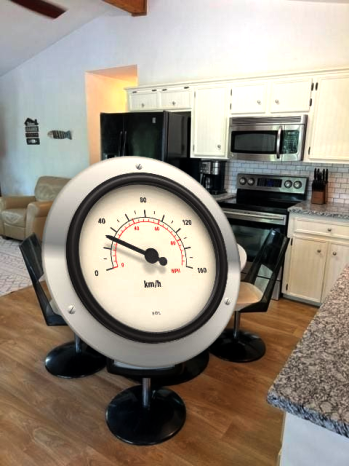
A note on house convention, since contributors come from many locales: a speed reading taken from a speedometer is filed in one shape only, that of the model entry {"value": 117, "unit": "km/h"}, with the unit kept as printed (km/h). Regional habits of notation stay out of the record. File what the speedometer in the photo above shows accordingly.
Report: {"value": 30, "unit": "km/h"}
